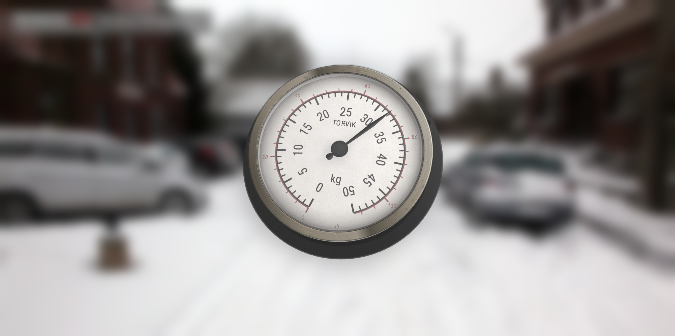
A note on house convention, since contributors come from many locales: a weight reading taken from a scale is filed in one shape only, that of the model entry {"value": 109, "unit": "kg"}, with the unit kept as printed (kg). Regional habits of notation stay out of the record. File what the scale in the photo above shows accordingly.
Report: {"value": 32, "unit": "kg"}
